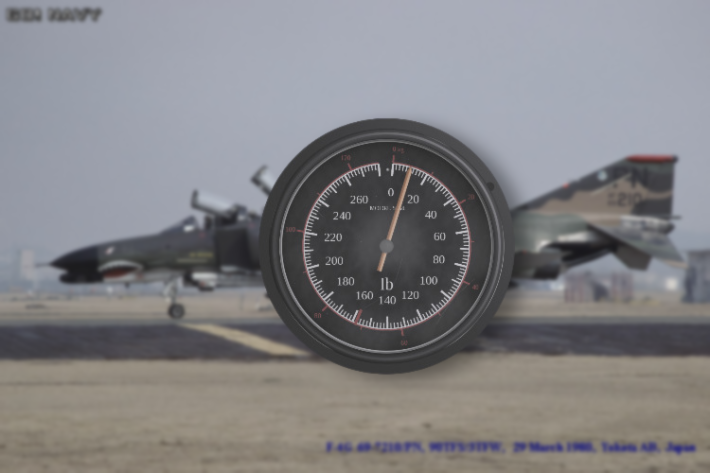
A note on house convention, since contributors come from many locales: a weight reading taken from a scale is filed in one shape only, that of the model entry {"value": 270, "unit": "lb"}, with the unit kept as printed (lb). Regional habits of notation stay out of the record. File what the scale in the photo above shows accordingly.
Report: {"value": 10, "unit": "lb"}
